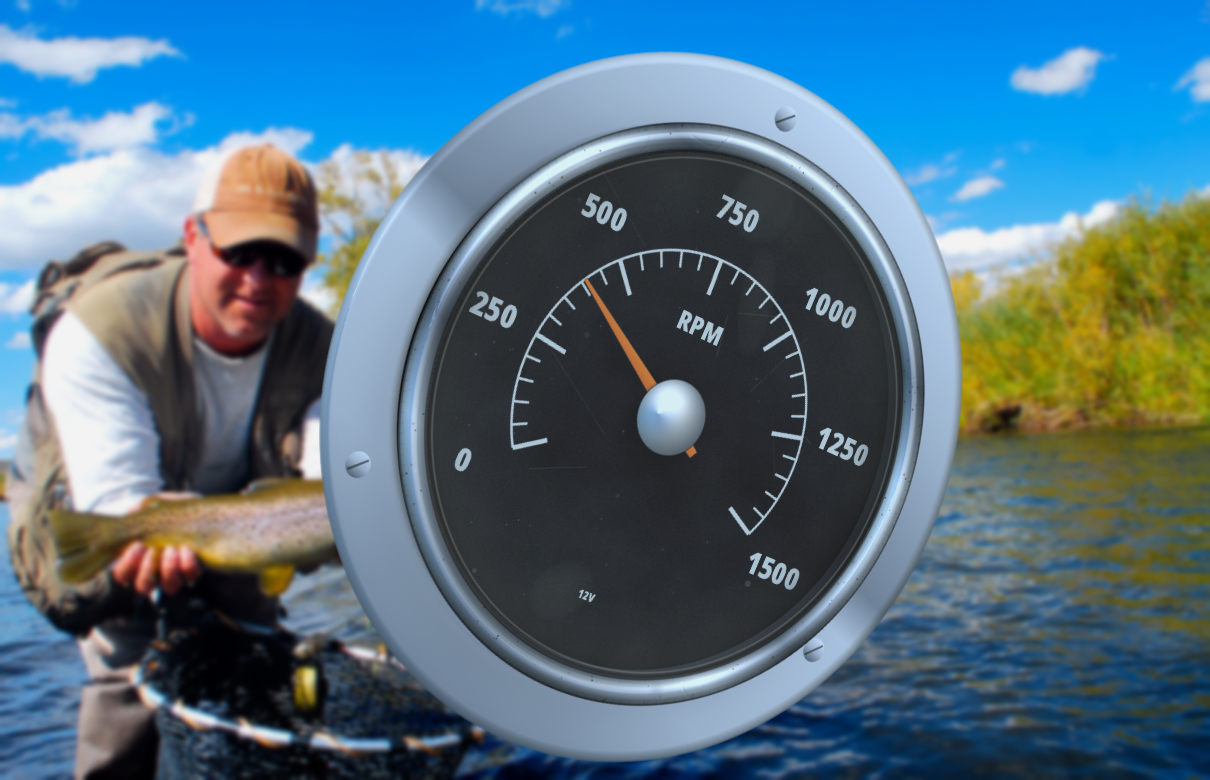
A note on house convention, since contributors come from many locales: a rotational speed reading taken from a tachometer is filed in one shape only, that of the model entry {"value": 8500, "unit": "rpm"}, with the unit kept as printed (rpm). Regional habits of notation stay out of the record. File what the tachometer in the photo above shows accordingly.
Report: {"value": 400, "unit": "rpm"}
